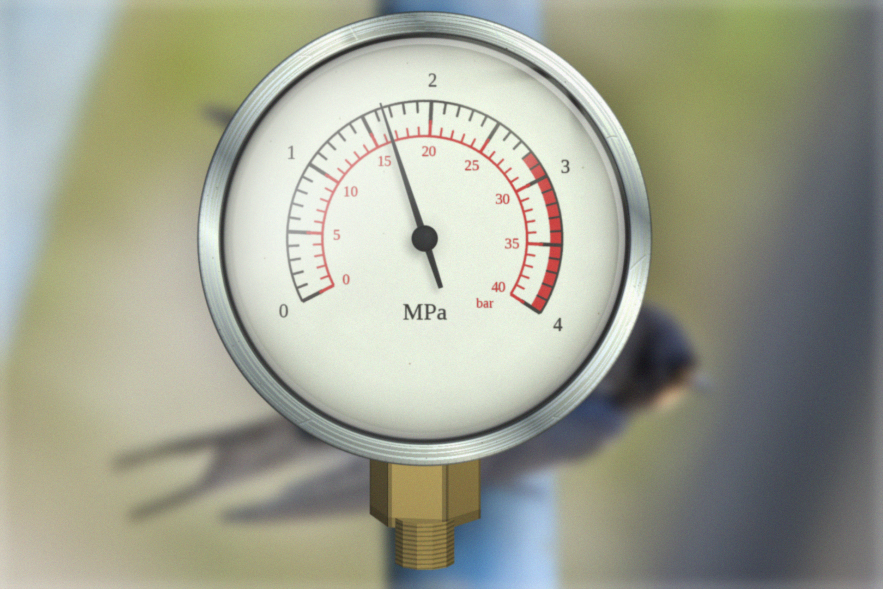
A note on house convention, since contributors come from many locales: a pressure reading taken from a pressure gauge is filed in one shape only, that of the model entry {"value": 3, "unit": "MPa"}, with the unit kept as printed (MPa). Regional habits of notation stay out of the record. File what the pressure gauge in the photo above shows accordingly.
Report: {"value": 1.65, "unit": "MPa"}
